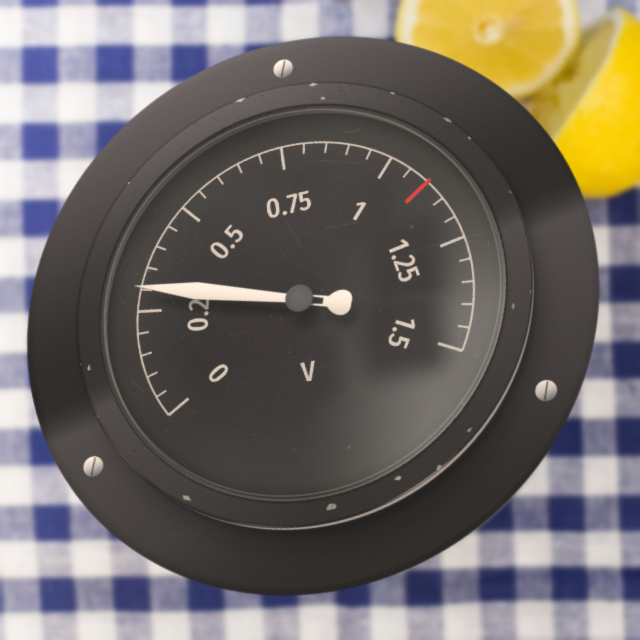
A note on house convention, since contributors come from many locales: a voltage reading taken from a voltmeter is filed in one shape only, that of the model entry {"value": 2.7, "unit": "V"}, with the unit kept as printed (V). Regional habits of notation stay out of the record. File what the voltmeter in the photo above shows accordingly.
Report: {"value": 0.3, "unit": "V"}
